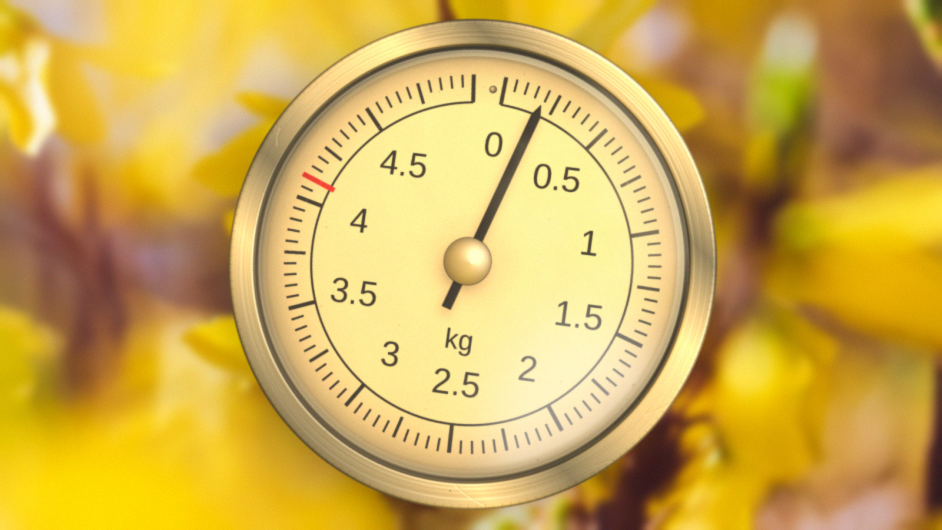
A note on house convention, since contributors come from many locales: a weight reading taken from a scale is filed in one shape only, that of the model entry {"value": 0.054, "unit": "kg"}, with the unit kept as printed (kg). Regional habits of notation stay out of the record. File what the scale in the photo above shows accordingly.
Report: {"value": 0.2, "unit": "kg"}
